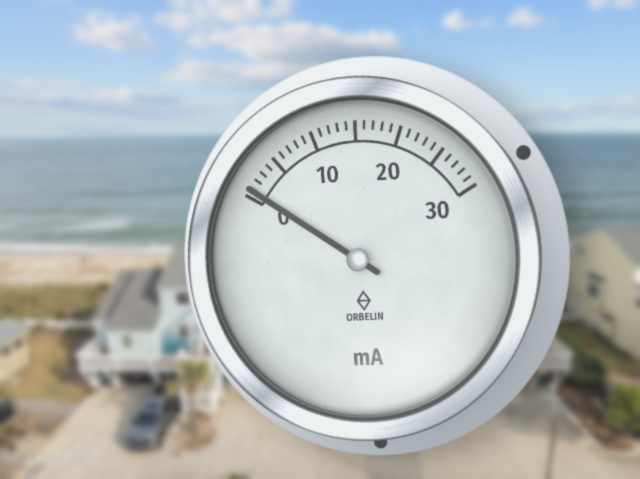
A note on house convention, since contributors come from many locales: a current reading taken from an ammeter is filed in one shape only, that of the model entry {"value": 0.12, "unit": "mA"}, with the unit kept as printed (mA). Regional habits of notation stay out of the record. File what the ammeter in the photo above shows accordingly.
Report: {"value": 1, "unit": "mA"}
